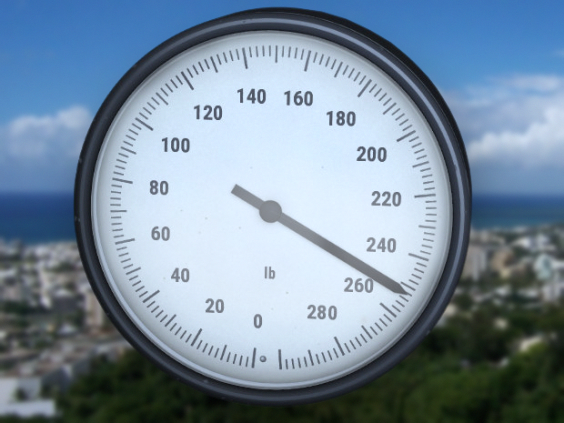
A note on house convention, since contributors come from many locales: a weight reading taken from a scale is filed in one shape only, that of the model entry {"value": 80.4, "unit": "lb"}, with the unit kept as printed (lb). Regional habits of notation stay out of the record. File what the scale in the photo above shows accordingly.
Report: {"value": 252, "unit": "lb"}
